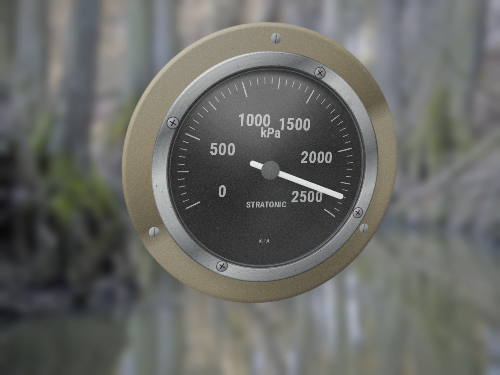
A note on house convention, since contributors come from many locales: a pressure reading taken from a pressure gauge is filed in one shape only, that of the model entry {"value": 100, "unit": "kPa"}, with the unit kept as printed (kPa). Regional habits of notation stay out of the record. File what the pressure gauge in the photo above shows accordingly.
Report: {"value": 2350, "unit": "kPa"}
